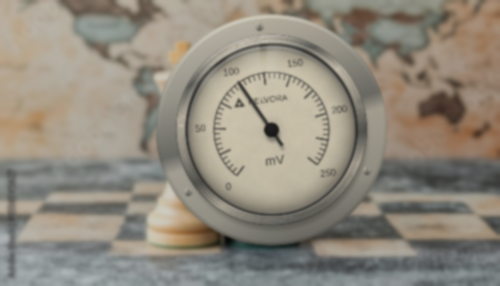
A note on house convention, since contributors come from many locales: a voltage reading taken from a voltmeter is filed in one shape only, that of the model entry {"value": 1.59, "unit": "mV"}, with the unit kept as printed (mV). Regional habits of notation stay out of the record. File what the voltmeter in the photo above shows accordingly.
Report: {"value": 100, "unit": "mV"}
